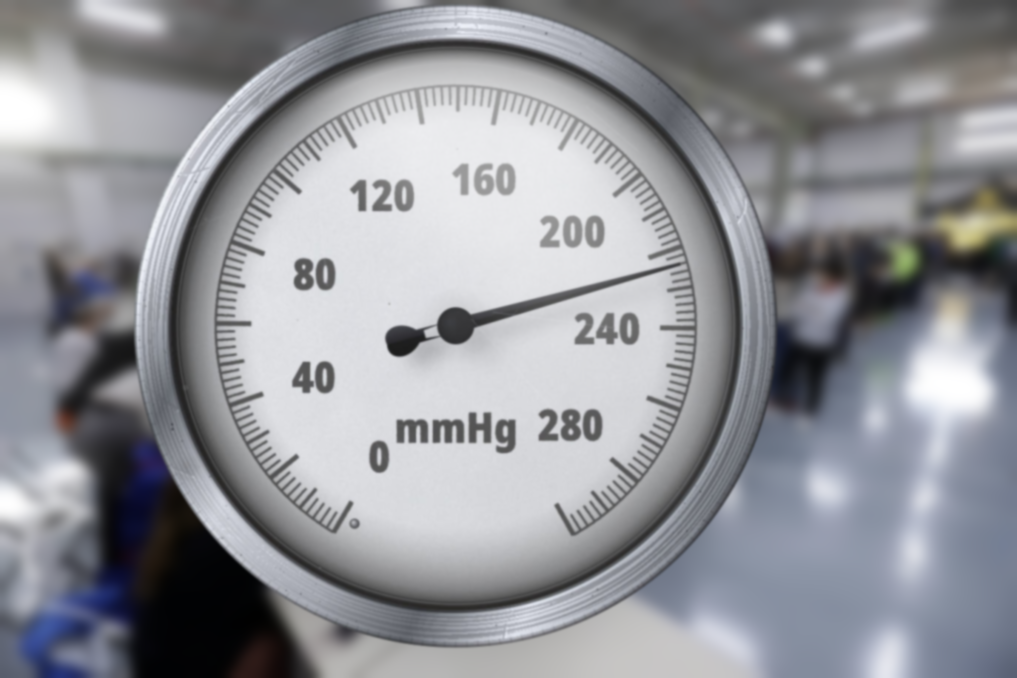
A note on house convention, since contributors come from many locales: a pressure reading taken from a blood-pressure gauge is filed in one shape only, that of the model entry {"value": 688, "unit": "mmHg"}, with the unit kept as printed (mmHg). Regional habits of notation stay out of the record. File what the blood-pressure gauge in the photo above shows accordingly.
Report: {"value": 224, "unit": "mmHg"}
